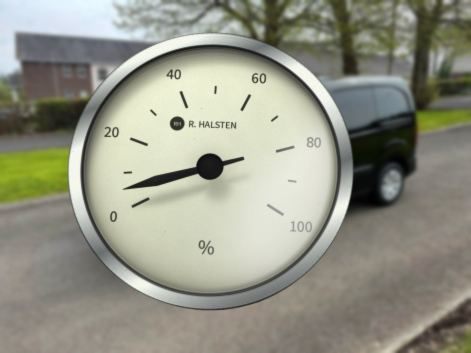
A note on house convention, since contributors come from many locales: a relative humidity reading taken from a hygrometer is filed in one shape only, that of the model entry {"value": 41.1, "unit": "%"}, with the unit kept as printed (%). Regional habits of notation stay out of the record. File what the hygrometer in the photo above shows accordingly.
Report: {"value": 5, "unit": "%"}
